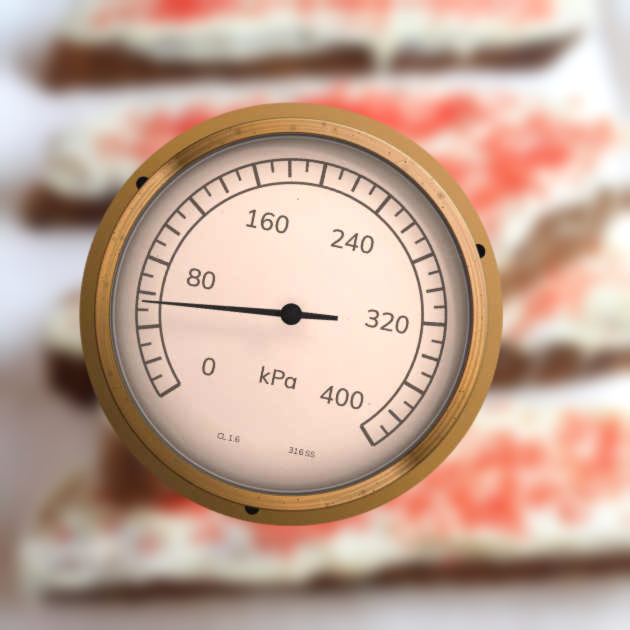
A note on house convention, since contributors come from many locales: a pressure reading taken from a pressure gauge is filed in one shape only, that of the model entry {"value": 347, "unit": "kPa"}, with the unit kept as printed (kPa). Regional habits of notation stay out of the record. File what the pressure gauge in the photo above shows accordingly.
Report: {"value": 55, "unit": "kPa"}
